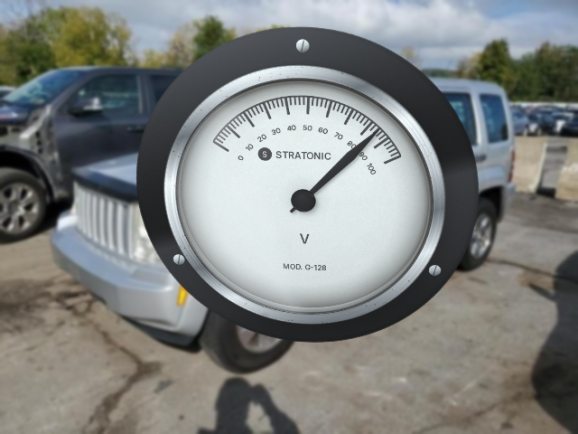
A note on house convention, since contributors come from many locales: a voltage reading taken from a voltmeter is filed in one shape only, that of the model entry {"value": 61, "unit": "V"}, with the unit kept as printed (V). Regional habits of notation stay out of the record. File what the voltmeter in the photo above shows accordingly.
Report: {"value": 84, "unit": "V"}
